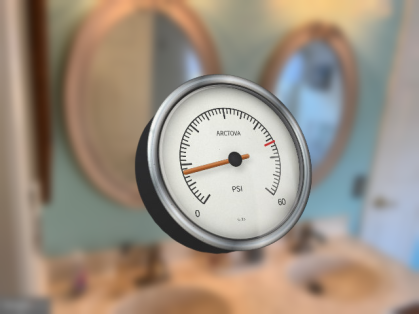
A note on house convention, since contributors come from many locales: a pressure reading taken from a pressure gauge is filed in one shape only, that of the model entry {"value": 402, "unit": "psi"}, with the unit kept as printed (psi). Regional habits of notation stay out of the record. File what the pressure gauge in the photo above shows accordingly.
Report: {"value": 8, "unit": "psi"}
